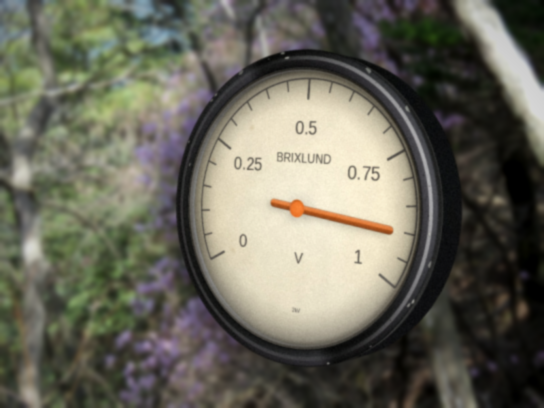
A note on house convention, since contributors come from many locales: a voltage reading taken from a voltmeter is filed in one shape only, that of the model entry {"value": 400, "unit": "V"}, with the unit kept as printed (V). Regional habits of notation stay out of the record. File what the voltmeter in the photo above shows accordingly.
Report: {"value": 0.9, "unit": "V"}
